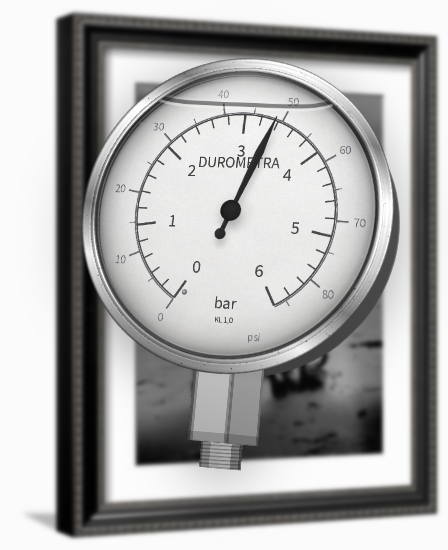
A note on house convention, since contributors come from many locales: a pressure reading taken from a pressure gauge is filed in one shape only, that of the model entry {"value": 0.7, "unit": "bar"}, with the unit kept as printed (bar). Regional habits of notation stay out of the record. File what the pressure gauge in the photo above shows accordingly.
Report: {"value": 3.4, "unit": "bar"}
